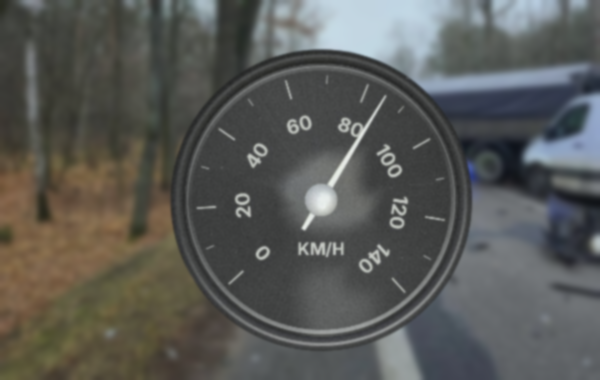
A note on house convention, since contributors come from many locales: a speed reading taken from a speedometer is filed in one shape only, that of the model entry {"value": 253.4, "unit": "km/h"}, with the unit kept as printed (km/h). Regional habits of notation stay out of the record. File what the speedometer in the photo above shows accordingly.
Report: {"value": 85, "unit": "km/h"}
